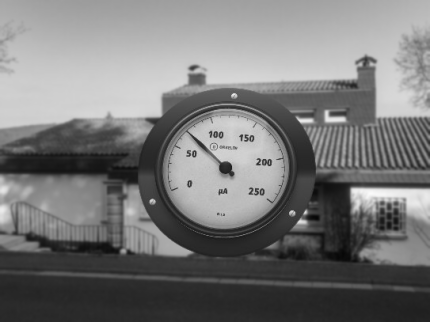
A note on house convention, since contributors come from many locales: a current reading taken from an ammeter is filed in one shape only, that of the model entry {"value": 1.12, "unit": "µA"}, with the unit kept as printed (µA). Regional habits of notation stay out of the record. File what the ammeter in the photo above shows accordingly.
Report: {"value": 70, "unit": "µA"}
